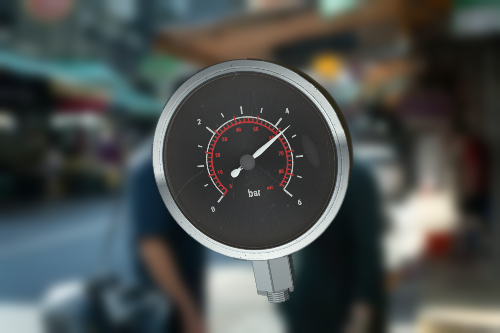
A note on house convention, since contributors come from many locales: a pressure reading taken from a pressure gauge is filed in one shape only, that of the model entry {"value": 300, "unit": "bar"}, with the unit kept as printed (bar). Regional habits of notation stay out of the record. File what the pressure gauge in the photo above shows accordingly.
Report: {"value": 4.25, "unit": "bar"}
